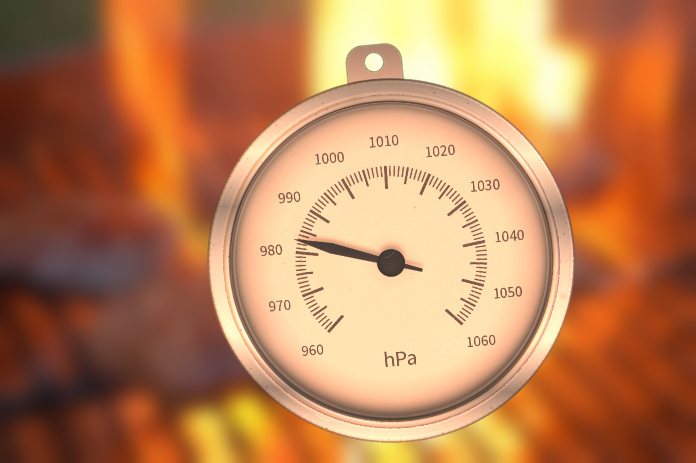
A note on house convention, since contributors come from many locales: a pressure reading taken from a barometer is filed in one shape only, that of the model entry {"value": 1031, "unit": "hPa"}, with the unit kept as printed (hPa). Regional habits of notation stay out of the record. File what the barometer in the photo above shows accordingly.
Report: {"value": 983, "unit": "hPa"}
